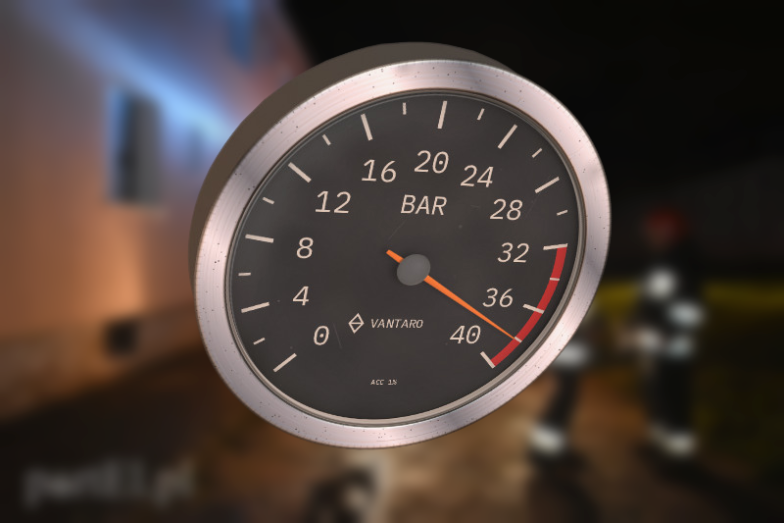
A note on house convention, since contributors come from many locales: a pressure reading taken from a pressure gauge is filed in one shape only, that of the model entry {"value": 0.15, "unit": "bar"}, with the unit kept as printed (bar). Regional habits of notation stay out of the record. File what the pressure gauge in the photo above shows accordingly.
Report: {"value": 38, "unit": "bar"}
